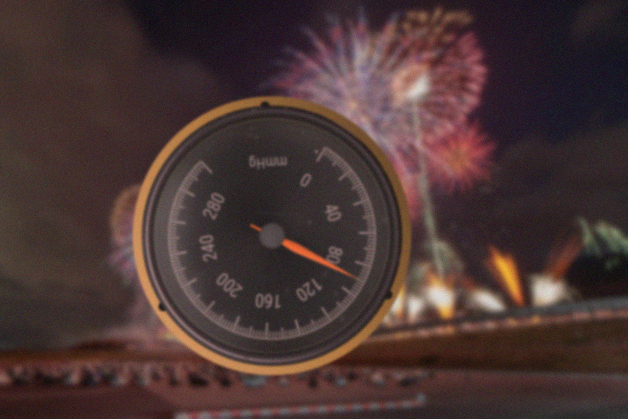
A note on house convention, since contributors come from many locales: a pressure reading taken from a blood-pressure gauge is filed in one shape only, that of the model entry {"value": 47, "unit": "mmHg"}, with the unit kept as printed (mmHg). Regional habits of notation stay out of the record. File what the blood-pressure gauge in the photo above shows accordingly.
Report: {"value": 90, "unit": "mmHg"}
